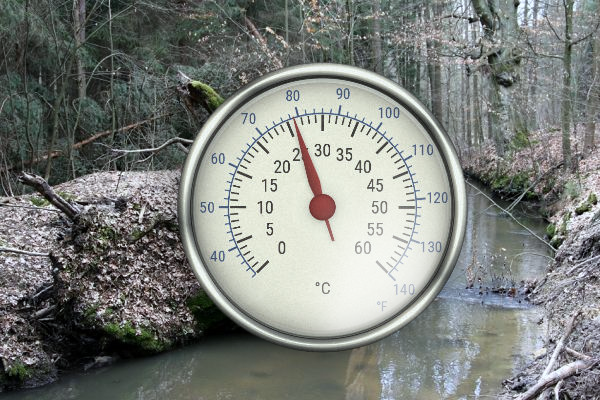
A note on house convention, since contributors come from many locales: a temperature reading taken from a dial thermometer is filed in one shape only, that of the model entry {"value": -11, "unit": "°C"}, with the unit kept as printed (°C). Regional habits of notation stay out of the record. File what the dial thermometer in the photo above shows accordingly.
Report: {"value": 26, "unit": "°C"}
